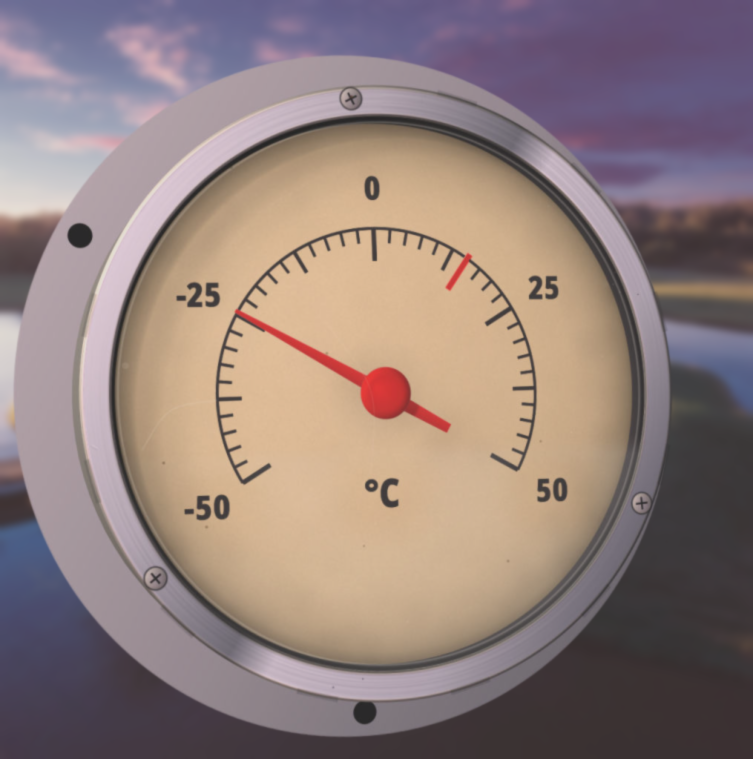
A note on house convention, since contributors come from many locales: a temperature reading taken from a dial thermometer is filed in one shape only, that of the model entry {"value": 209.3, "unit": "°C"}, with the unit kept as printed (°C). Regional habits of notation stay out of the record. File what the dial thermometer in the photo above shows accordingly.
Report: {"value": -25, "unit": "°C"}
